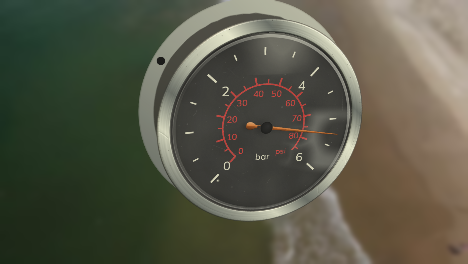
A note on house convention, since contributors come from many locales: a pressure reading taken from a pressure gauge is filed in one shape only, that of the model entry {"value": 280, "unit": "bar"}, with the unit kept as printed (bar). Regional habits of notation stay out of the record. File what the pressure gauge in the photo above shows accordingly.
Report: {"value": 5.25, "unit": "bar"}
